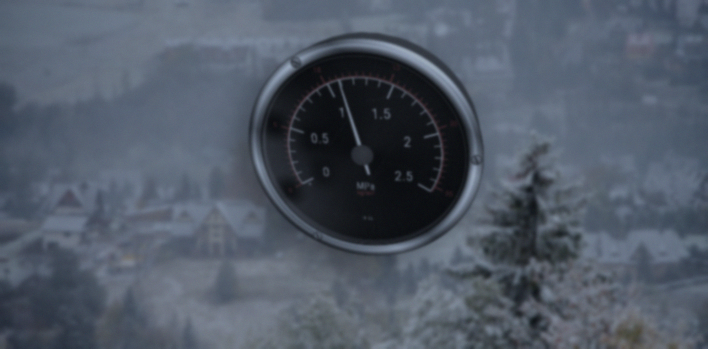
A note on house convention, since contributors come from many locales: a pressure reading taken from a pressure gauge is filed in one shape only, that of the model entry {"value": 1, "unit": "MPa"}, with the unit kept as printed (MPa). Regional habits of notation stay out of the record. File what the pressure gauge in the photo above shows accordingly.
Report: {"value": 1.1, "unit": "MPa"}
